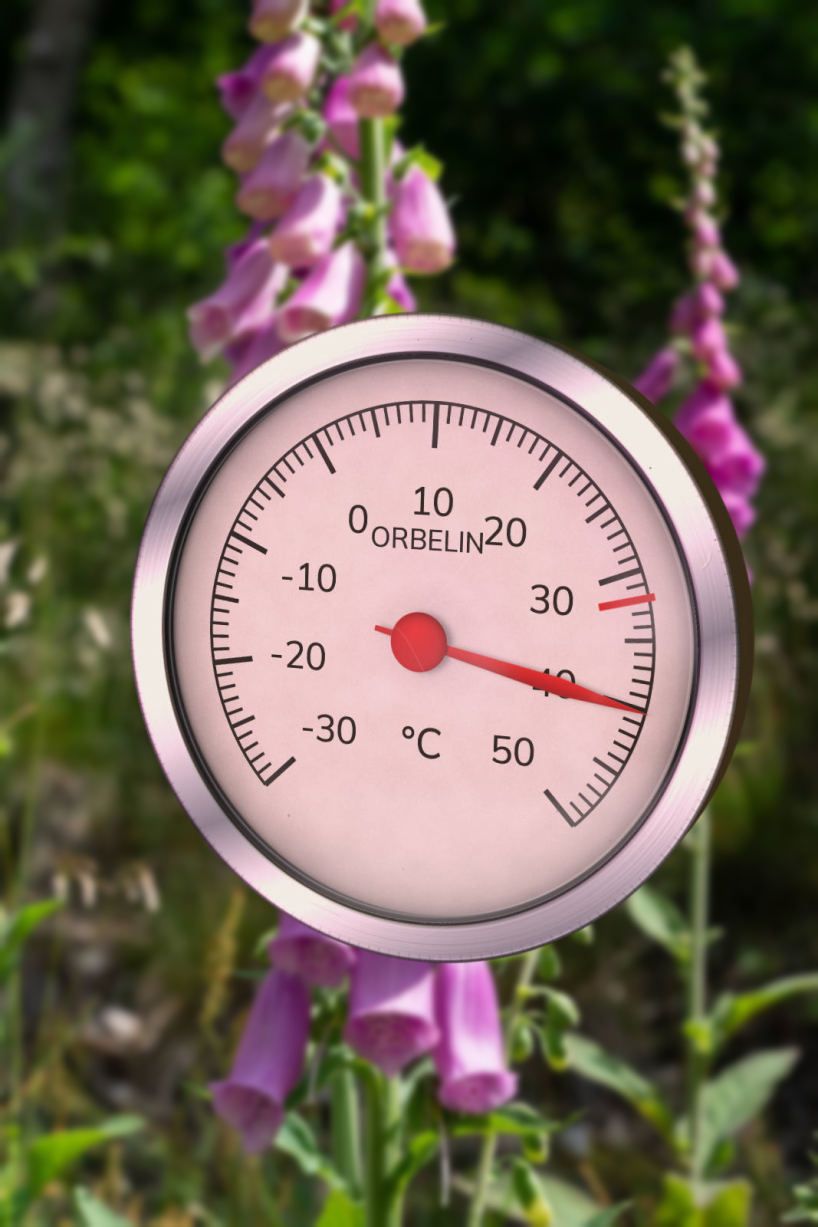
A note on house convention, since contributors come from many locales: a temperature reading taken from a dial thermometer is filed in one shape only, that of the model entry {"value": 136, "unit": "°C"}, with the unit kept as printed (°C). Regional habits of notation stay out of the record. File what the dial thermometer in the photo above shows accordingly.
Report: {"value": 40, "unit": "°C"}
